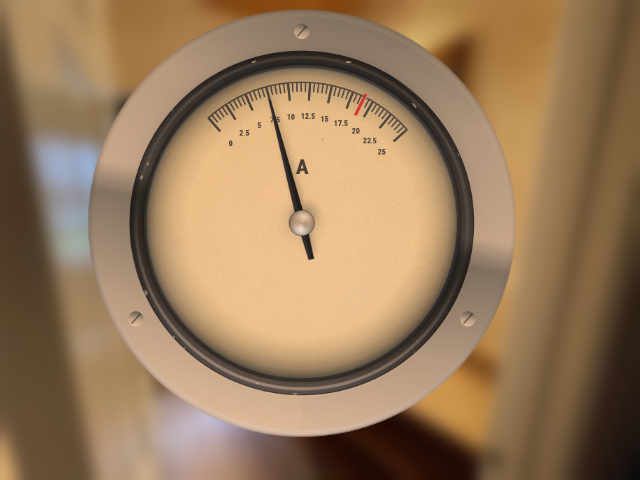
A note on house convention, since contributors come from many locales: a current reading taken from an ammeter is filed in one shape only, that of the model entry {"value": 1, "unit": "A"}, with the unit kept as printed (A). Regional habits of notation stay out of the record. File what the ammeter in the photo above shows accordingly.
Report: {"value": 7.5, "unit": "A"}
